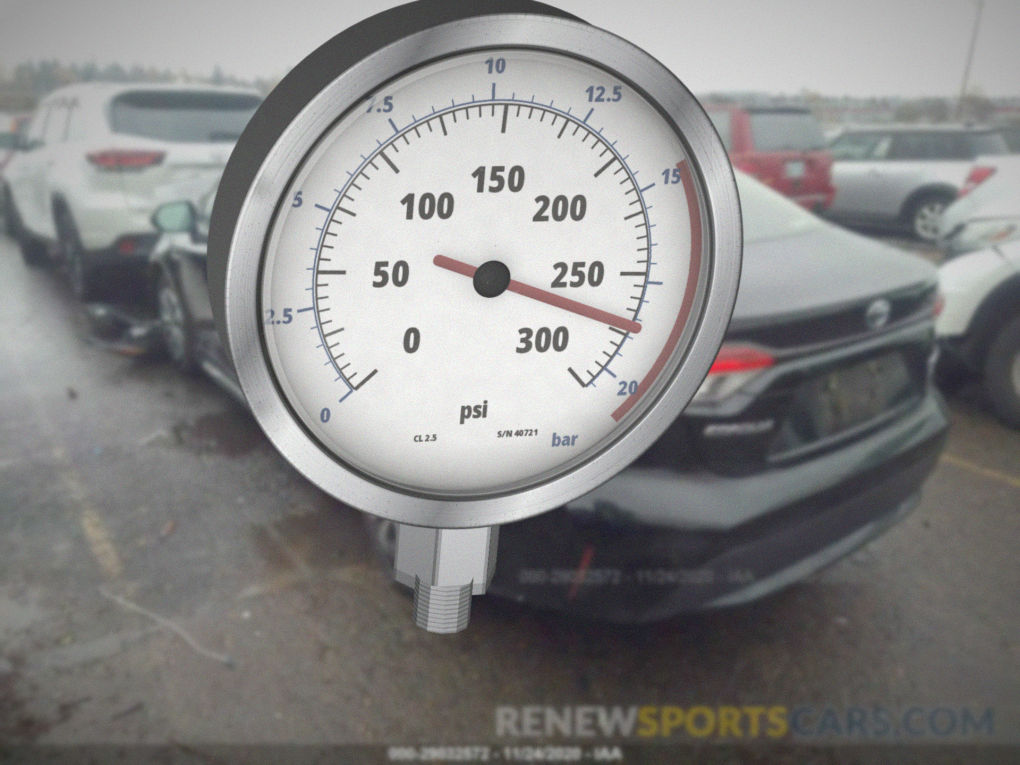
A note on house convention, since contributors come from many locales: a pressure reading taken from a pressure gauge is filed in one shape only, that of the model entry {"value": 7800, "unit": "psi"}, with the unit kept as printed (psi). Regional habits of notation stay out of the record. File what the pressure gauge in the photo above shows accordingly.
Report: {"value": 270, "unit": "psi"}
